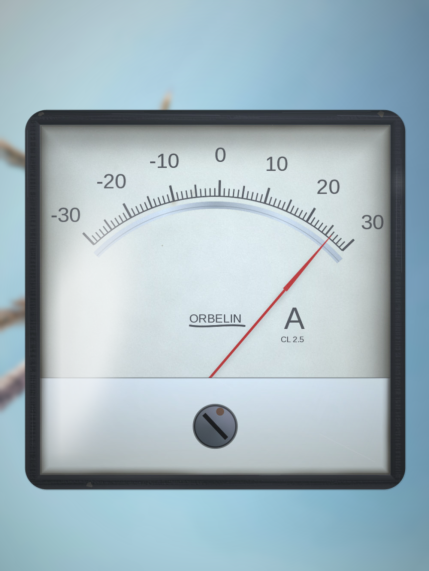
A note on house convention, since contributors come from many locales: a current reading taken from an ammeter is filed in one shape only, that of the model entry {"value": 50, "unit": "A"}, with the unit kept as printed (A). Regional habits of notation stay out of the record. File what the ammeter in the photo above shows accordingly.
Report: {"value": 26, "unit": "A"}
